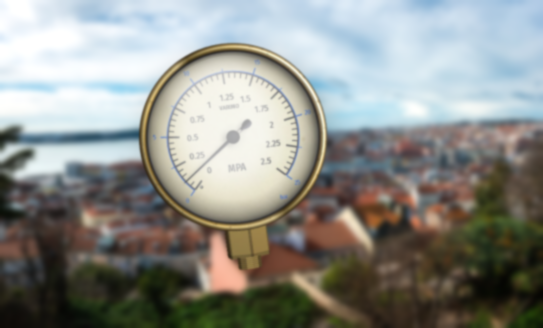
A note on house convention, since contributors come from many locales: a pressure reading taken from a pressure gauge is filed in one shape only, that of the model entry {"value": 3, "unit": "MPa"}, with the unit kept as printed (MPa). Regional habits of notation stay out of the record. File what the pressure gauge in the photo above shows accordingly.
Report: {"value": 0.1, "unit": "MPa"}
